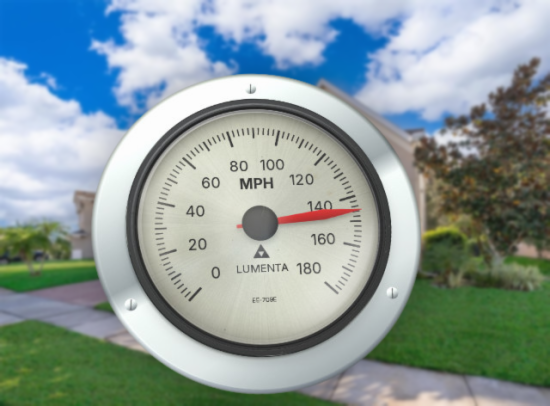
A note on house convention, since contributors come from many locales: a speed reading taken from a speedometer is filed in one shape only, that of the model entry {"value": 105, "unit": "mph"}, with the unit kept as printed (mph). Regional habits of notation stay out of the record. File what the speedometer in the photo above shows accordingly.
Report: {"value": 146, "unit": "mph"}
